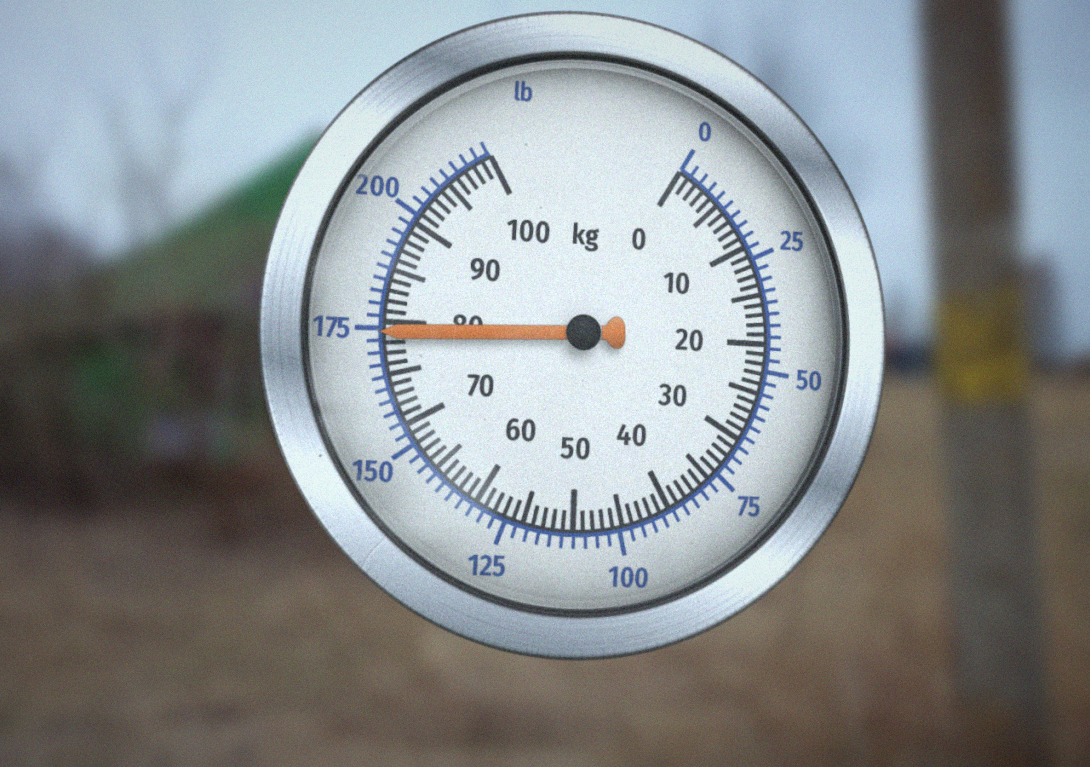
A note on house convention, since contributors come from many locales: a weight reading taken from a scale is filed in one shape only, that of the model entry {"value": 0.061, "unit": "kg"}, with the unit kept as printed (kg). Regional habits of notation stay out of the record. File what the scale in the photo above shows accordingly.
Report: {"value": 79, "unit": "kg"}
